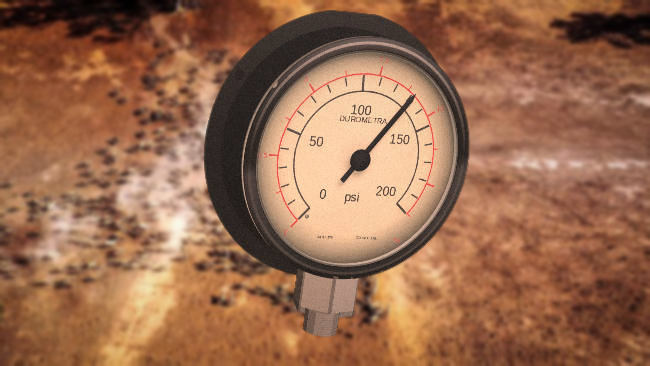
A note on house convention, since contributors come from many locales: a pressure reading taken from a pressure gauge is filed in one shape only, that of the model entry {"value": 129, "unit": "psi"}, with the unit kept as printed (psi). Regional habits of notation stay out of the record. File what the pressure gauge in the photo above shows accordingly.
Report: {"value": 130, "unit": "psi"}
